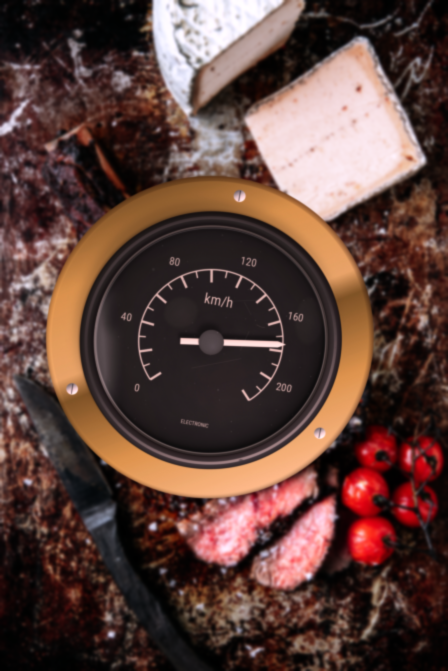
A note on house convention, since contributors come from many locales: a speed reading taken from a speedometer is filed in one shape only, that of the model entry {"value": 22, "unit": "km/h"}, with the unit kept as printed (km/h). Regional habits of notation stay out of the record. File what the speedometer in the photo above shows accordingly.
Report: {"value": 175, "unit": "km/h"}
